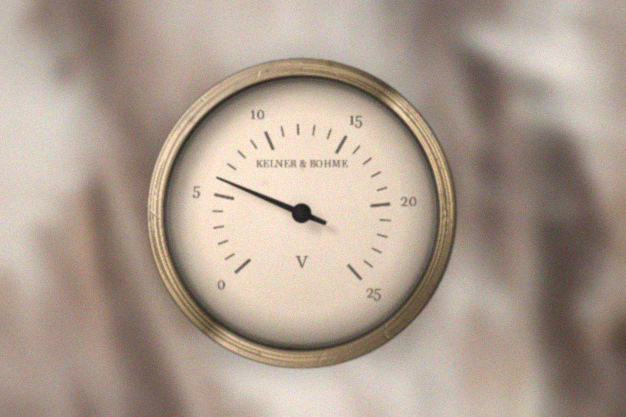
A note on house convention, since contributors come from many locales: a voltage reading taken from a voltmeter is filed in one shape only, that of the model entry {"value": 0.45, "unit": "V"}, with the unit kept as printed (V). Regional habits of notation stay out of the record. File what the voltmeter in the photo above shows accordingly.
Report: {"value": 6, "unit": "V"}
